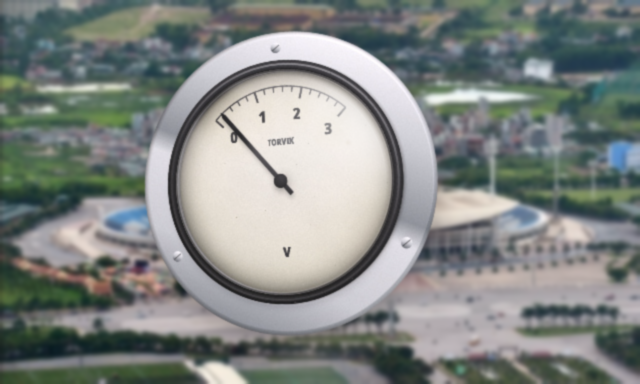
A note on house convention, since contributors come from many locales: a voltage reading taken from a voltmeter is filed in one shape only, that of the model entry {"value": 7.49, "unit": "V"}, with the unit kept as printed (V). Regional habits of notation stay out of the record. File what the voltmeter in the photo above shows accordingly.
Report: {"value": 0.2, "unit": "V"}
